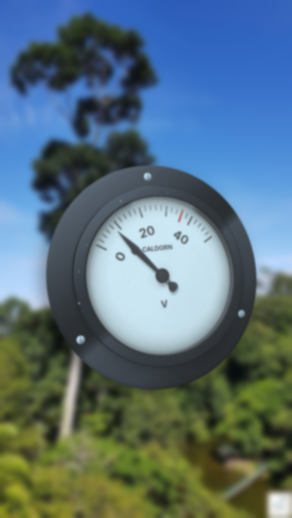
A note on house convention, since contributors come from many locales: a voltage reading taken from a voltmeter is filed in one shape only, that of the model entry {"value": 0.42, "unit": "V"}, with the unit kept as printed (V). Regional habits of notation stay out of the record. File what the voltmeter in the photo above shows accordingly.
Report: {"value": 8, "unit": "V"}
